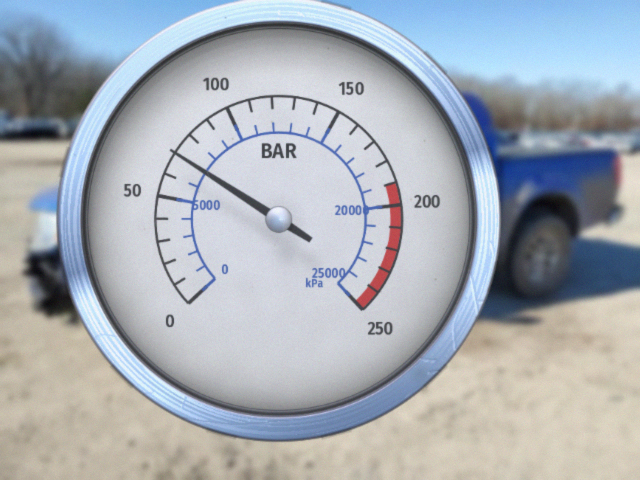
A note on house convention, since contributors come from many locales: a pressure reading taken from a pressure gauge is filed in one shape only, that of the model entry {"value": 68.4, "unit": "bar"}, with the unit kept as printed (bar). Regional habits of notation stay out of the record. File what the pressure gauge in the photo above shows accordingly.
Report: {"value": 70, "unit": "bar"}
